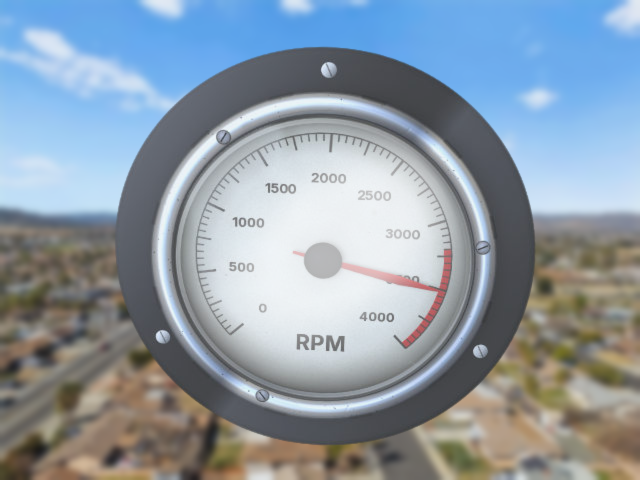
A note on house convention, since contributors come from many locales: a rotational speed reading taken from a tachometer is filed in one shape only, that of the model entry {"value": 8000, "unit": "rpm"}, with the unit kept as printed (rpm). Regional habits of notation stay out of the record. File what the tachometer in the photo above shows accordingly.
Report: {"value": 3500, "unit": "rpm"}
